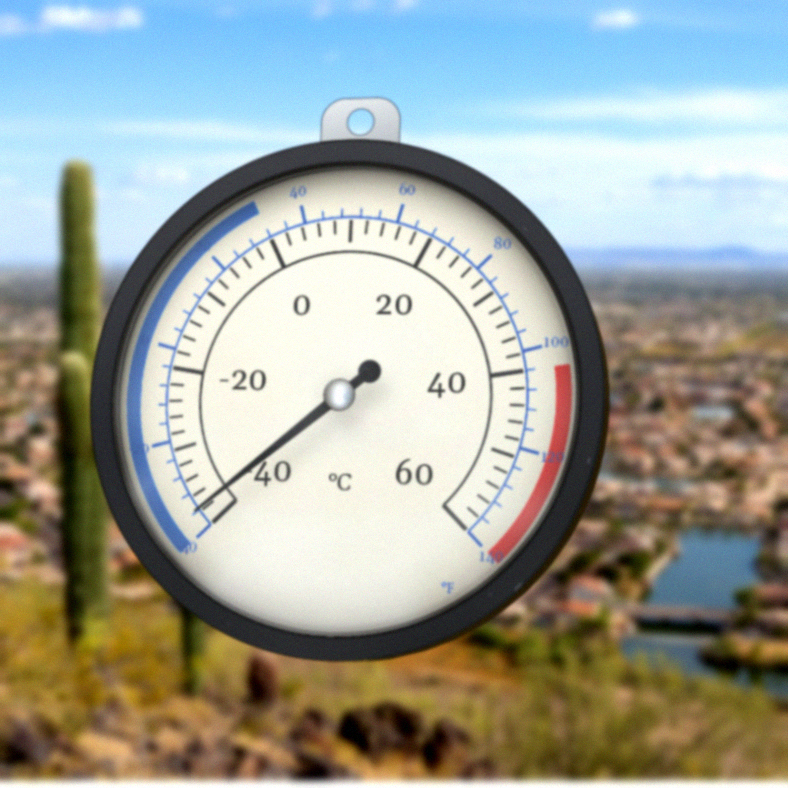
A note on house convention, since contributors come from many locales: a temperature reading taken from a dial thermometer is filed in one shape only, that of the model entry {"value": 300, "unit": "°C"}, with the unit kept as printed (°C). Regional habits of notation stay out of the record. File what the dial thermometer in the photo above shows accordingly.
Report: {"value": -38, "unit": "°C"}
